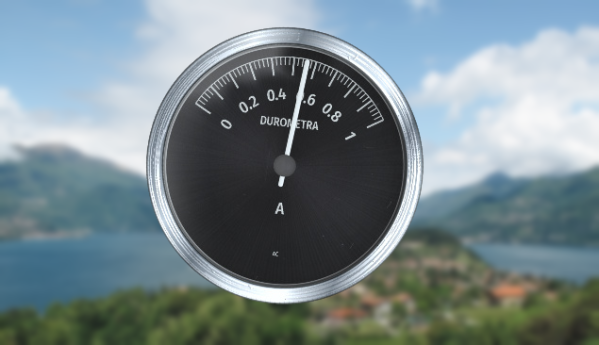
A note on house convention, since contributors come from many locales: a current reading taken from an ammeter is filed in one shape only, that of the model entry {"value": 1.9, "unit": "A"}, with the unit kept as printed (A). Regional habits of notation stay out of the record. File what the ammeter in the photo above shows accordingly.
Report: {"value": 0.56, "unit": "A"}
